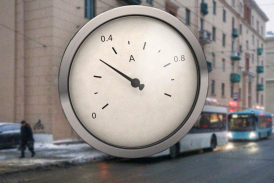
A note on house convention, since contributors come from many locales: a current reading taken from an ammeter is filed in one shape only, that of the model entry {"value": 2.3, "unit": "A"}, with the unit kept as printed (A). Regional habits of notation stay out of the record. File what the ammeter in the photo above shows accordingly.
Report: {"value": 0.3, "unit": "A"}
